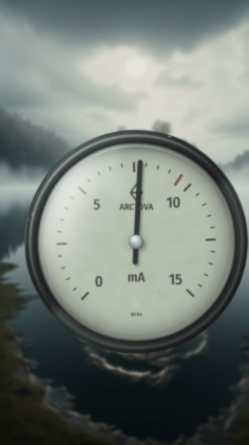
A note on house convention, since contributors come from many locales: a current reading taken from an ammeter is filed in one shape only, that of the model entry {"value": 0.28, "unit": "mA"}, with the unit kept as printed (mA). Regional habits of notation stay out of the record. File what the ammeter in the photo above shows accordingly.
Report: {"value": 7.75, "unit": "mA"}
